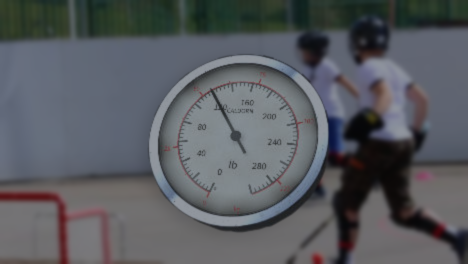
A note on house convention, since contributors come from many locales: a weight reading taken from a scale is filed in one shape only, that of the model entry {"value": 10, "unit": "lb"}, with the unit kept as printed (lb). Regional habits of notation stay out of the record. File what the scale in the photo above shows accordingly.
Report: {"value": 120, "unit": "lb"}
